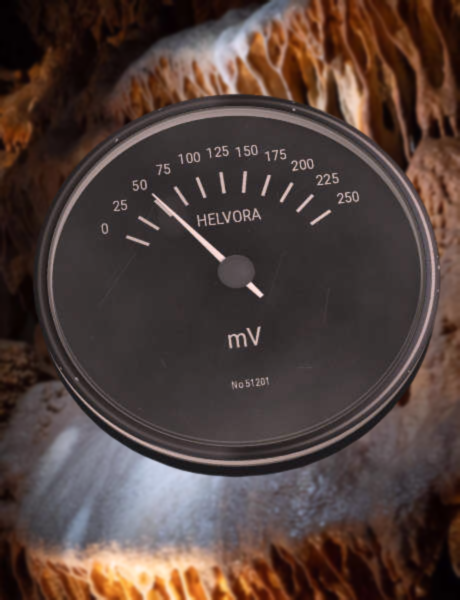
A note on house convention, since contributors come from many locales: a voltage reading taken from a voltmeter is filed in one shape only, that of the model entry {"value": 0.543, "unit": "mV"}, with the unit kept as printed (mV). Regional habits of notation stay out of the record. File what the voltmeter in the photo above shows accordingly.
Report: {"value": 50, "unit": "mV"}
